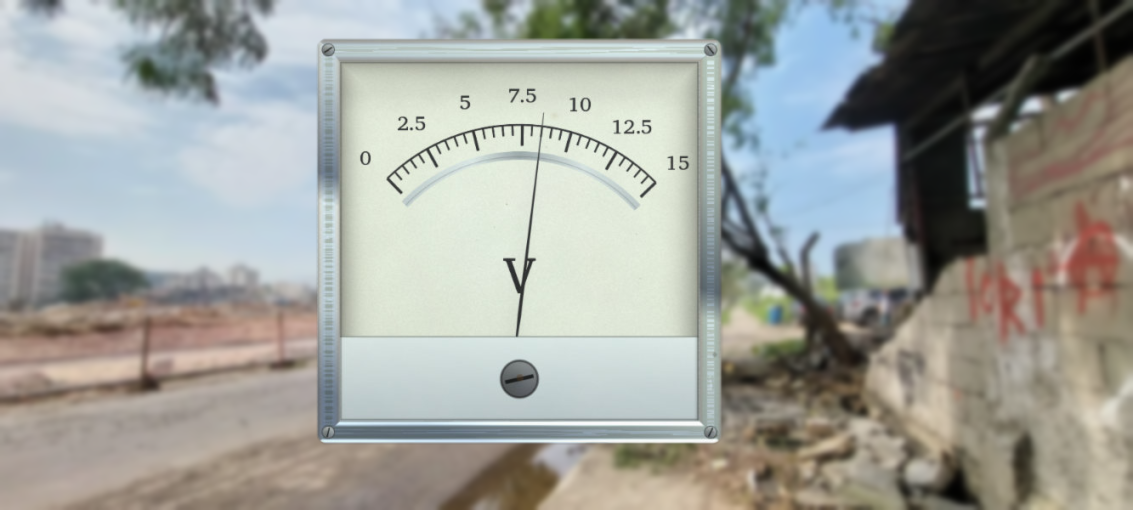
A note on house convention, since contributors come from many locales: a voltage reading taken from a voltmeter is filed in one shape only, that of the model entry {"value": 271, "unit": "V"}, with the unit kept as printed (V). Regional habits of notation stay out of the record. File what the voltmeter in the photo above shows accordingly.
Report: {"value": 8.5, "unit": "V"}
